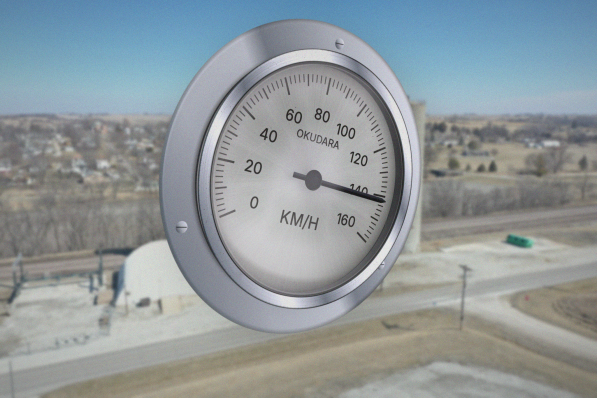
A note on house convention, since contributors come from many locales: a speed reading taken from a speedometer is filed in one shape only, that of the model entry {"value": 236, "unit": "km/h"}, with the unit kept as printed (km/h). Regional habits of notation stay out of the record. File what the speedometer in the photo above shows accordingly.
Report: {"value": 142, "unit": "km/h"}
